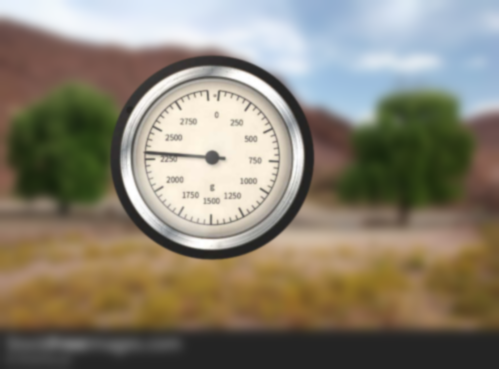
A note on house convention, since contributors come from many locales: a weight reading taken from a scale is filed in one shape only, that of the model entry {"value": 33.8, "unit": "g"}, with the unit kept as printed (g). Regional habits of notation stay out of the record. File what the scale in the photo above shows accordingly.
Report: {"value": 2300, "unit": "g"}
